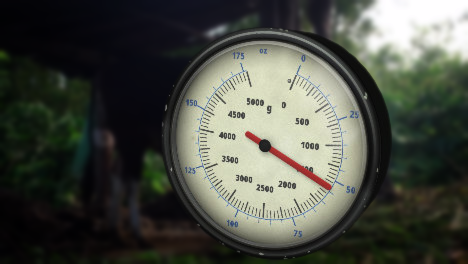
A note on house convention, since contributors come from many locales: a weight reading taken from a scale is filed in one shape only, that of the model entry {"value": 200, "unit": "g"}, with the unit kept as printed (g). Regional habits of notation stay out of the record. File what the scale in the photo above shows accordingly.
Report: {"value": 1500, "unit": "g"}
